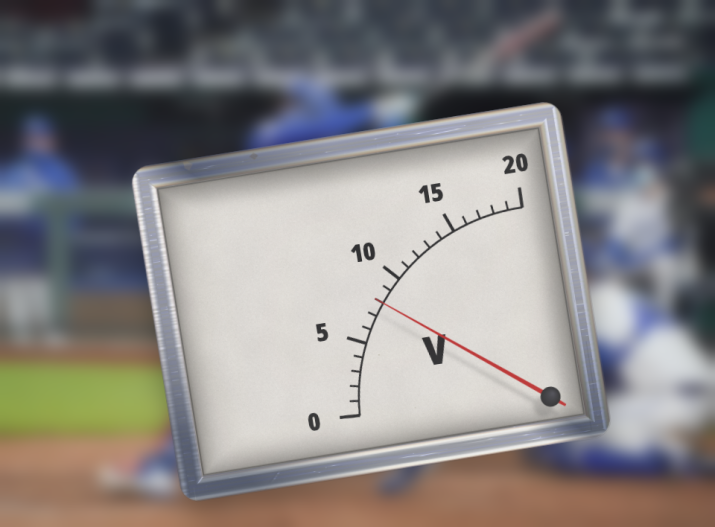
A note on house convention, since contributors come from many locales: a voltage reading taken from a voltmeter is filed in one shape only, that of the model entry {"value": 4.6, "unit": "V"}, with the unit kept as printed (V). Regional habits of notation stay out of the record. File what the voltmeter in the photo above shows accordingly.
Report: {"value": 8, "unit": "V"}
